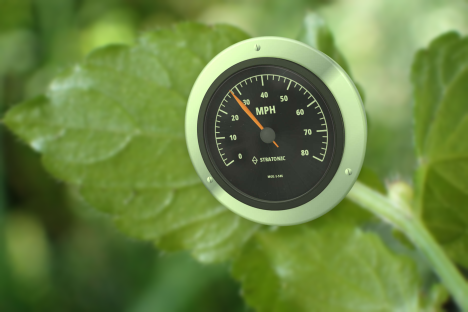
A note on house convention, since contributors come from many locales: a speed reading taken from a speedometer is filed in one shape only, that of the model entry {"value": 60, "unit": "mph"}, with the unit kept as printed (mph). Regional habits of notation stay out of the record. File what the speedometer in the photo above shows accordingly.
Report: {"value": 28, "unit": "mph"}
